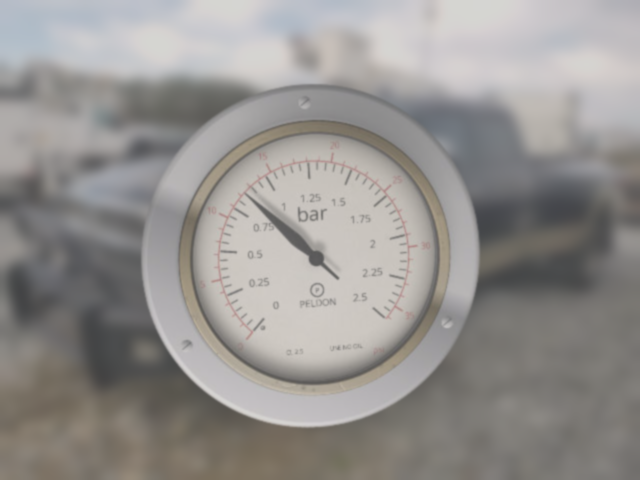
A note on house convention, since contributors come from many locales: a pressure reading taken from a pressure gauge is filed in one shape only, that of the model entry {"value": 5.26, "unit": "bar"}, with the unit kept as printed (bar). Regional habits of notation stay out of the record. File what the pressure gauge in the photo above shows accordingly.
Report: {"value": 0.85, "unit": "bar"}
